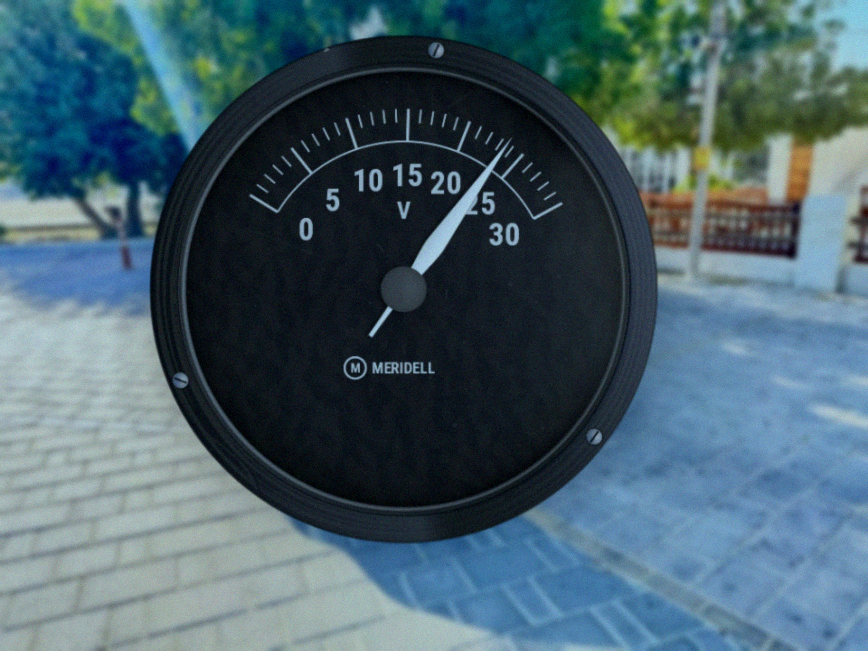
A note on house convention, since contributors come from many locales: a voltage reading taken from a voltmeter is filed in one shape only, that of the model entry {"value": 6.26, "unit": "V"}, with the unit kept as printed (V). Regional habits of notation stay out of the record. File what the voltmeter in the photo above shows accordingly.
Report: {"value": 23.5, "unit": "V"}
